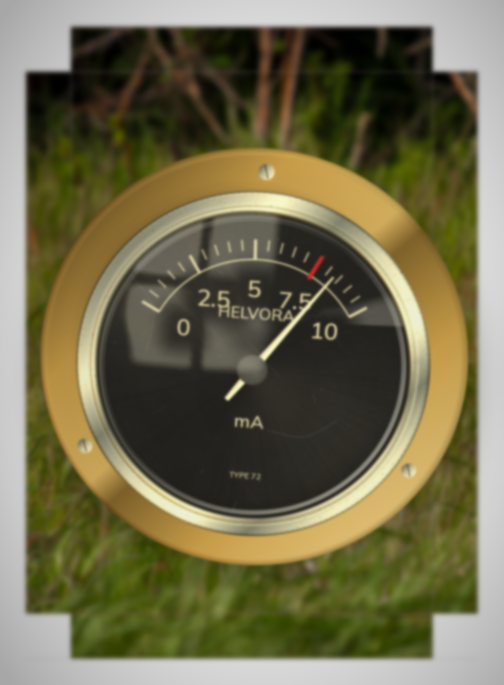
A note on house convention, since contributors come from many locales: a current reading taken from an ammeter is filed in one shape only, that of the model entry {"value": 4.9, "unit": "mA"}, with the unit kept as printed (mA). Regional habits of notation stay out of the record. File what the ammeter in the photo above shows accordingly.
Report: {"value": 8.25, "unit": "mA"}
